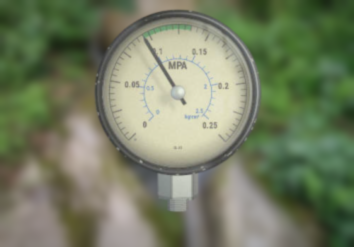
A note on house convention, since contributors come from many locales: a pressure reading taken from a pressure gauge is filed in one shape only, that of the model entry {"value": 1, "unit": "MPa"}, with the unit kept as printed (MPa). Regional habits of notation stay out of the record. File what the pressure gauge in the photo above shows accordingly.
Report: {"value": 0.095, "unit": "MPa"}
